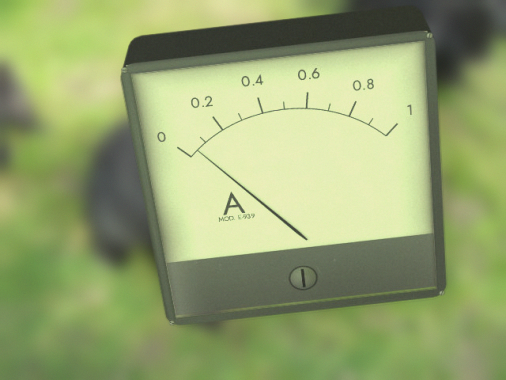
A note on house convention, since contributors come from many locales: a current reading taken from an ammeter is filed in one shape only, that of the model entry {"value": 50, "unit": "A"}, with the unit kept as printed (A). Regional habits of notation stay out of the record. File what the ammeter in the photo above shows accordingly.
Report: {"value": 0.05, "unit": "A"}
